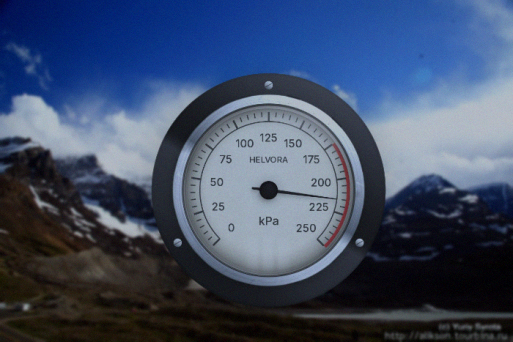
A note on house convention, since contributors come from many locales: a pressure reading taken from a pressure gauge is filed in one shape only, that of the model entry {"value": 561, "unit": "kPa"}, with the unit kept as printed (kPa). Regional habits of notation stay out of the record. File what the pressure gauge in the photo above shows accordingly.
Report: {"value": 215, "unit": "kPa"}
